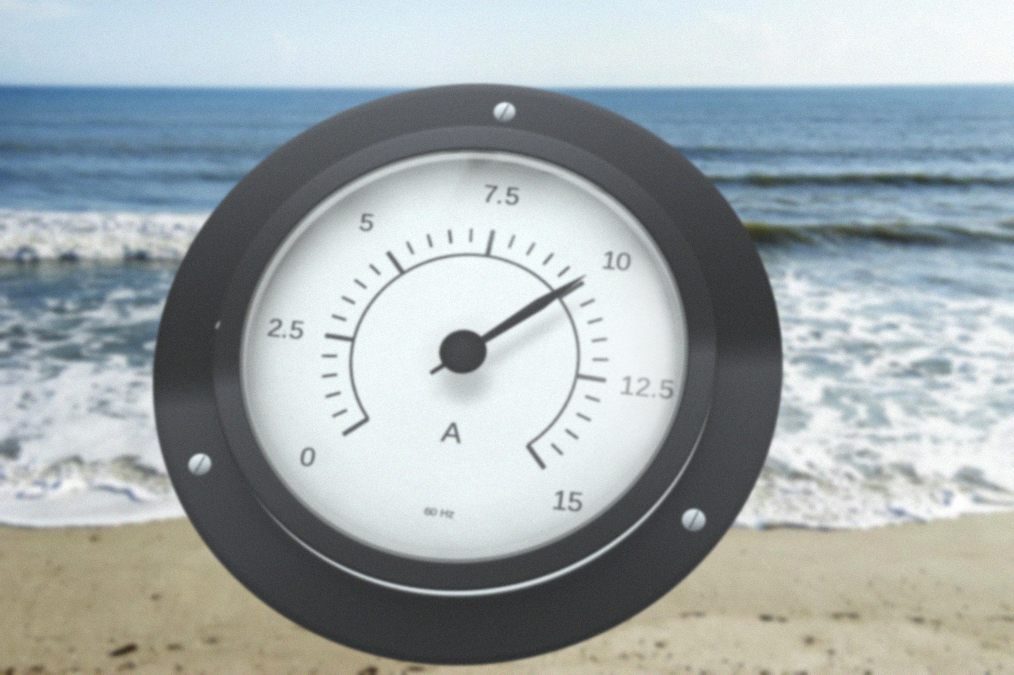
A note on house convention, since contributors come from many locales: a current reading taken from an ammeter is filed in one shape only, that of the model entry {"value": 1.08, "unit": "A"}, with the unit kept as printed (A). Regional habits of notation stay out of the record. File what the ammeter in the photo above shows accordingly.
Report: {"value": 10, "unit": "A"}
